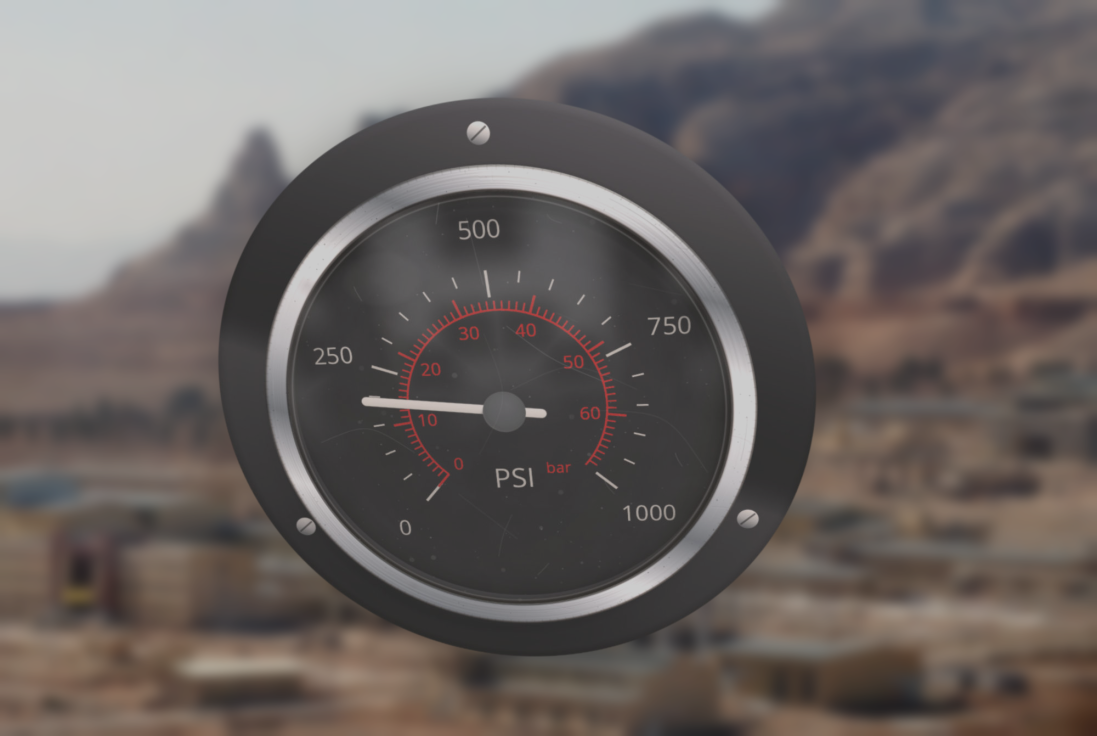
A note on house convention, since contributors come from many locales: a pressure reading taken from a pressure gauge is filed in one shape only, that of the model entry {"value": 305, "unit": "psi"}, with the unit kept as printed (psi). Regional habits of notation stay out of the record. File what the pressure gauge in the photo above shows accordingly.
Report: {"value": 200, "unit": "psi"}
